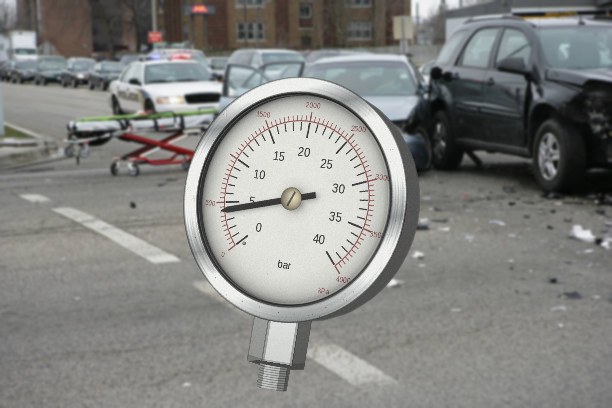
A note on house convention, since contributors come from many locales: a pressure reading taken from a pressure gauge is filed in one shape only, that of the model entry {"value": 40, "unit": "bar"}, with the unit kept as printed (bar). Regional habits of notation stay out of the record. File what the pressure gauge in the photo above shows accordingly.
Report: {"value": 4, "unit": "bar"}
